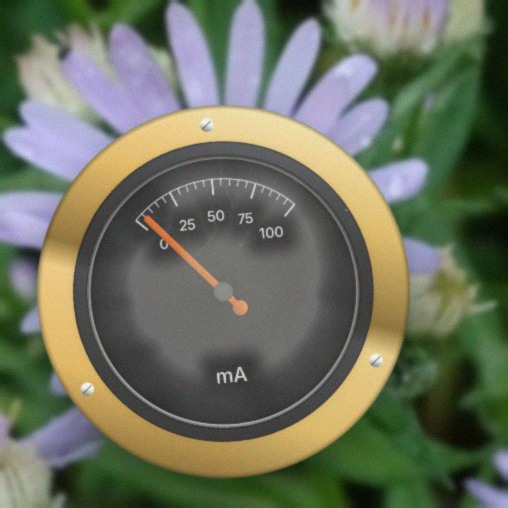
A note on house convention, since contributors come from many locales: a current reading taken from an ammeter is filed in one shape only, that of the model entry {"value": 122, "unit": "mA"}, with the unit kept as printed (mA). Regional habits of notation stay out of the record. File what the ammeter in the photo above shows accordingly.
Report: {"value": 5, "unit": "mA"}
